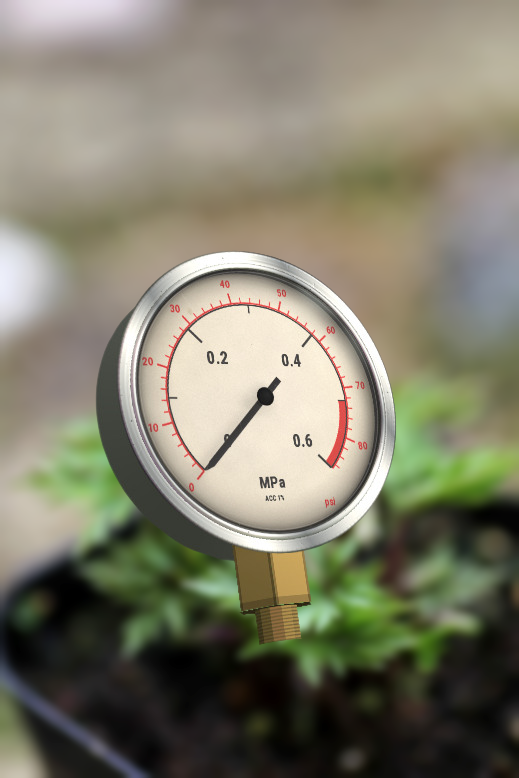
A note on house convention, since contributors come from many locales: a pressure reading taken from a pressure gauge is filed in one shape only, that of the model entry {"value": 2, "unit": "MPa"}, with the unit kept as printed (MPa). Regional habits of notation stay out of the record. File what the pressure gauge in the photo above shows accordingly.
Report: {"value": 0, "unit": "MPa"}
